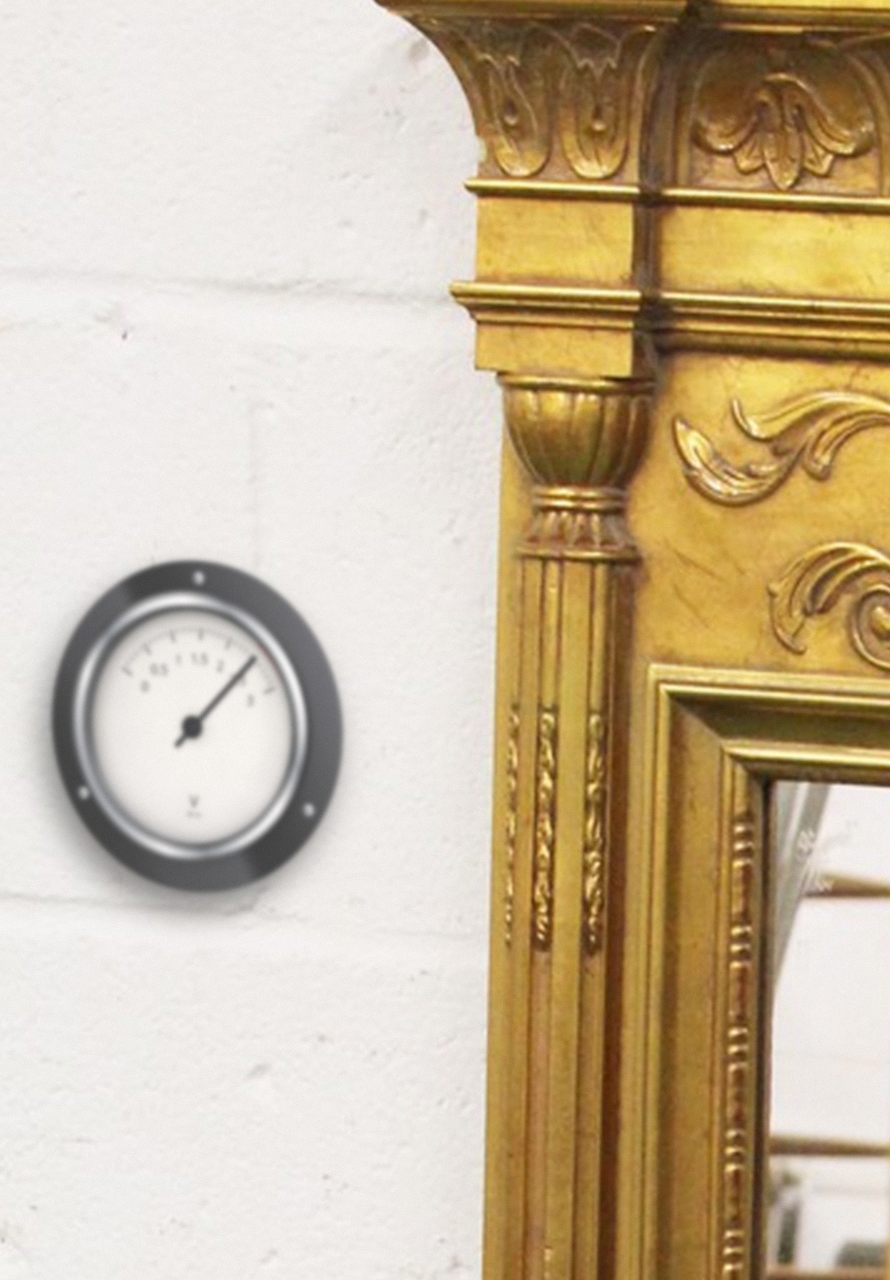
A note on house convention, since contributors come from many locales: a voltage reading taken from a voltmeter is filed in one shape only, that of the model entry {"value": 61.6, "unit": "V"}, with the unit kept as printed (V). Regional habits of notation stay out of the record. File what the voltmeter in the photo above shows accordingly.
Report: {"value": 2.5, "unit": "V"}
